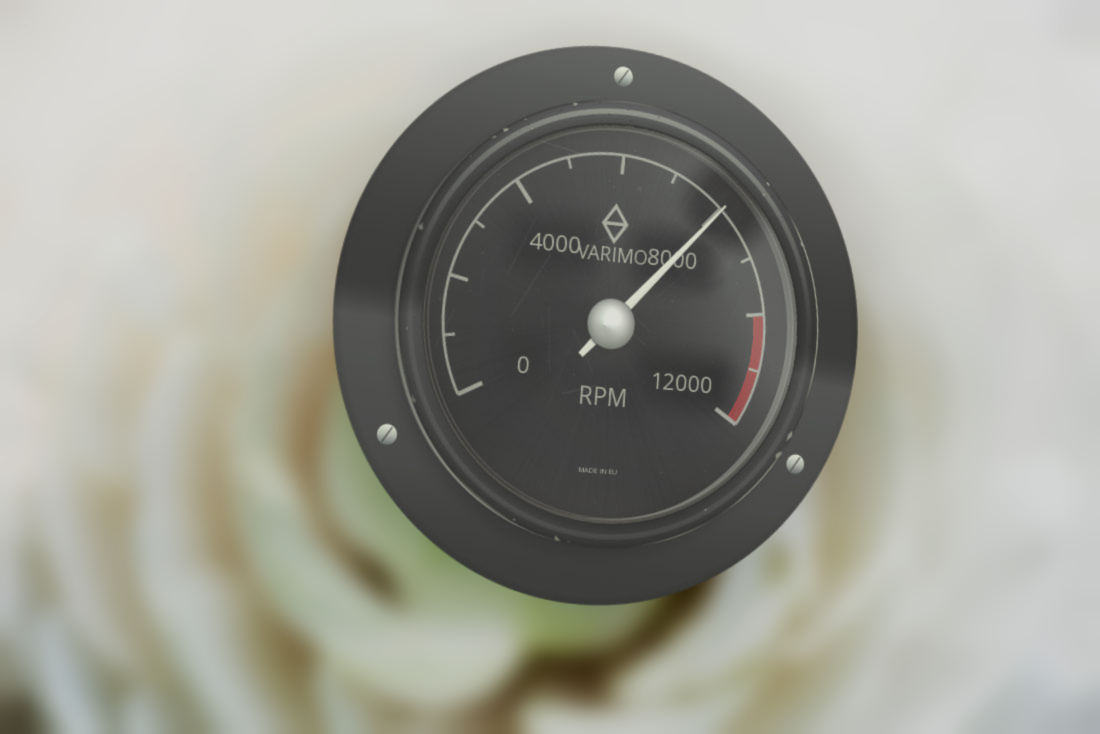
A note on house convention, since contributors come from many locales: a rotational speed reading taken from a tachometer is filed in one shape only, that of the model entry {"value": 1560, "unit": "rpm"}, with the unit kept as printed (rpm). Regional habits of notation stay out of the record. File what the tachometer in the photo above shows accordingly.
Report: {"value": 8000, "unit": "rpm"}
